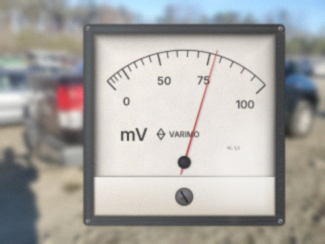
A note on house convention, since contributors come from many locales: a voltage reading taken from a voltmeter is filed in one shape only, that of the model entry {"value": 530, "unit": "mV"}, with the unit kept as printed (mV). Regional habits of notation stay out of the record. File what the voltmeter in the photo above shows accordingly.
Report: {"value": 77.5, "unit": "mV"}
